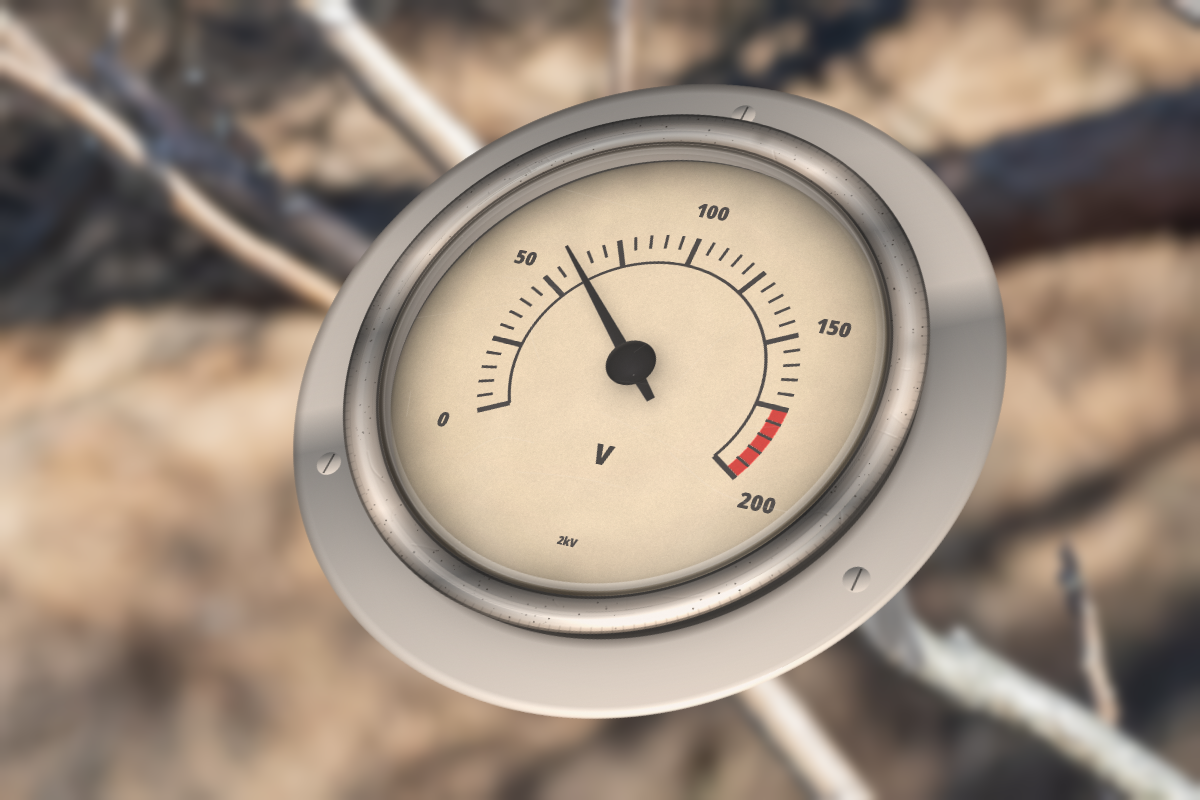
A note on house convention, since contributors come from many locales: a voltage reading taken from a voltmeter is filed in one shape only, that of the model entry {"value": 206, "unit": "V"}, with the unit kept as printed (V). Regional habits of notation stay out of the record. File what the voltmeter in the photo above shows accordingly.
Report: {"value": 60, "unit": "V"}
